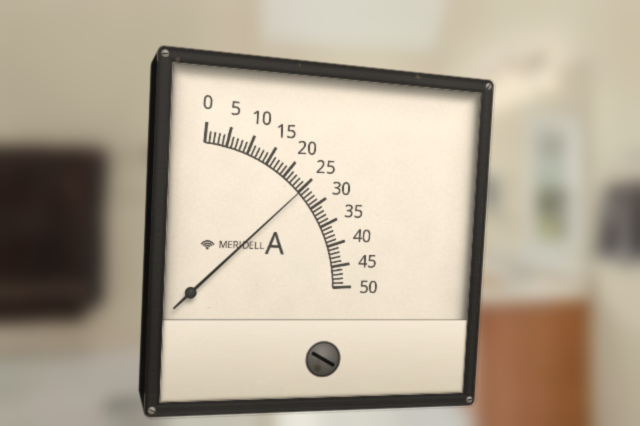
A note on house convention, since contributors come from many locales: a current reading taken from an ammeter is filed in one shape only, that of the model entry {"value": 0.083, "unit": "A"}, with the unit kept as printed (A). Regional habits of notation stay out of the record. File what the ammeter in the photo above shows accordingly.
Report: {"value": 25, "unit": "A"}
